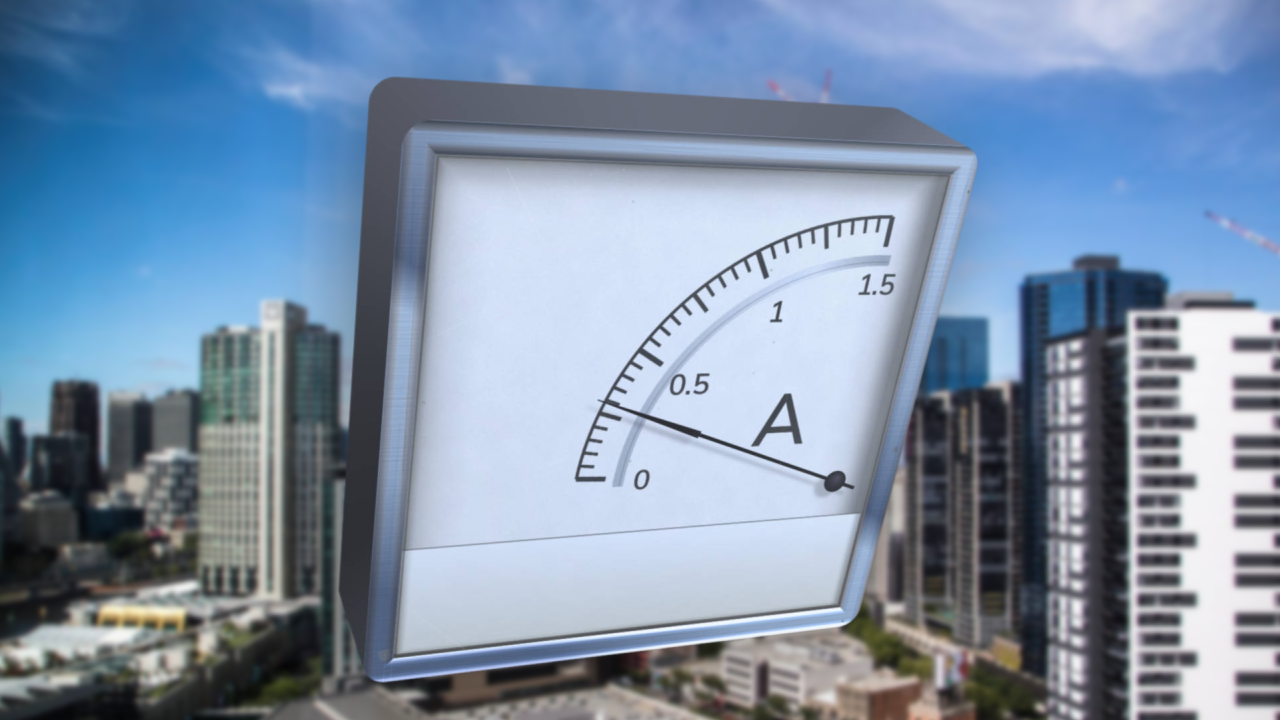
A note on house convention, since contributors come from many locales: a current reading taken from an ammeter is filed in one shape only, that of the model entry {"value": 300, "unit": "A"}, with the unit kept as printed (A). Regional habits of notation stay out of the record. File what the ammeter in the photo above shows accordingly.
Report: {"value": 0.3, "unit": "A"}
